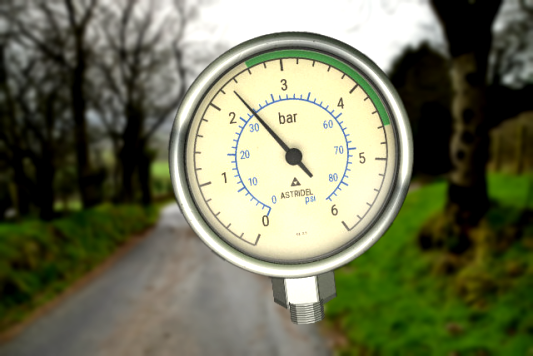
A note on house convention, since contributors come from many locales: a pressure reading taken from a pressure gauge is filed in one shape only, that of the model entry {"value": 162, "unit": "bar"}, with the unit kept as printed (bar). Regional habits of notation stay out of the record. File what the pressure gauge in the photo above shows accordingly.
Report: {"value": 2.3, "unit": "bar"}
